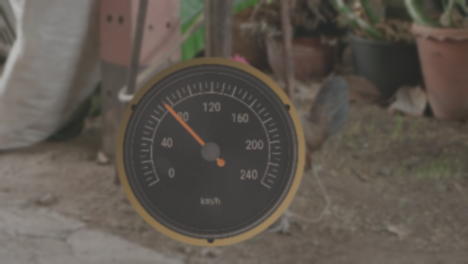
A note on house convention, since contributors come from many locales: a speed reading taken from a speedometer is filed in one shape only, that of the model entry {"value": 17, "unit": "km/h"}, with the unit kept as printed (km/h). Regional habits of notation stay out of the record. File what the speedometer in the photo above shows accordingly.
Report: {"value": 75, "unit": "km/h"}
